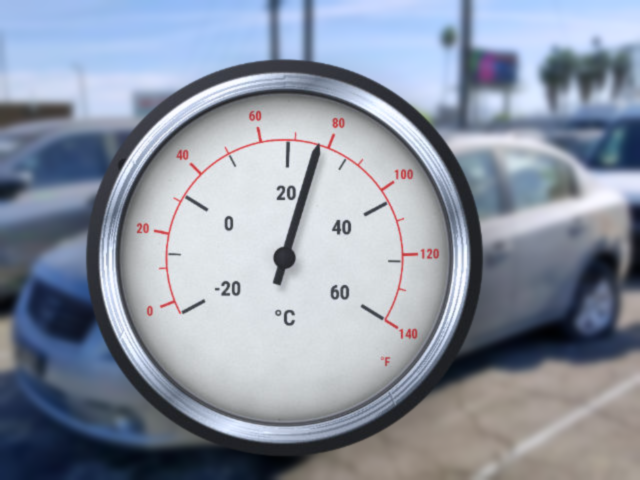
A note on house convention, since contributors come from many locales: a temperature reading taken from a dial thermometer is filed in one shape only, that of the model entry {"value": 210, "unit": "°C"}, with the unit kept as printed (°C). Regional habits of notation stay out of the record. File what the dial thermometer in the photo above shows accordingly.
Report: {"value": 25, "unit": "°C"}
